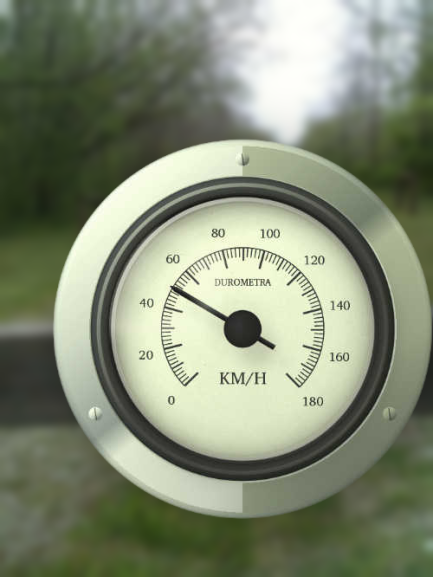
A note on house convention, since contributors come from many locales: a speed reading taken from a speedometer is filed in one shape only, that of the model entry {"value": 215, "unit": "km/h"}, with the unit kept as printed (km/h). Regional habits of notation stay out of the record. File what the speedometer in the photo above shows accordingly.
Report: {"value": 50, "unit": "km/h"}
